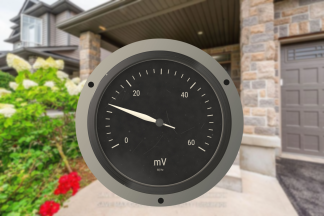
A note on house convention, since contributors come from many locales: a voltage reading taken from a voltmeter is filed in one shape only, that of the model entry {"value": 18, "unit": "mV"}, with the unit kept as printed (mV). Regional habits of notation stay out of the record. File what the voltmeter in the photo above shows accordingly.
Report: {"value": 12, "unit": "mV"}
